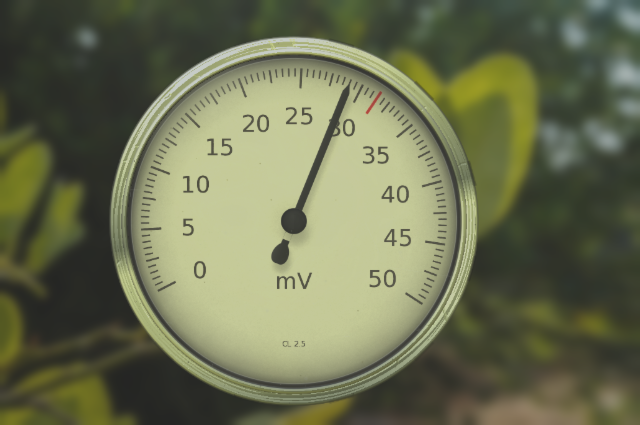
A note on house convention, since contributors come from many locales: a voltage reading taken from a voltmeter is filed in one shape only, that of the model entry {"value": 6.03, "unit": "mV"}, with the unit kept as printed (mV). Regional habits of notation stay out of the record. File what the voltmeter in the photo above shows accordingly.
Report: {"value": 29, "unit": "mV"}
